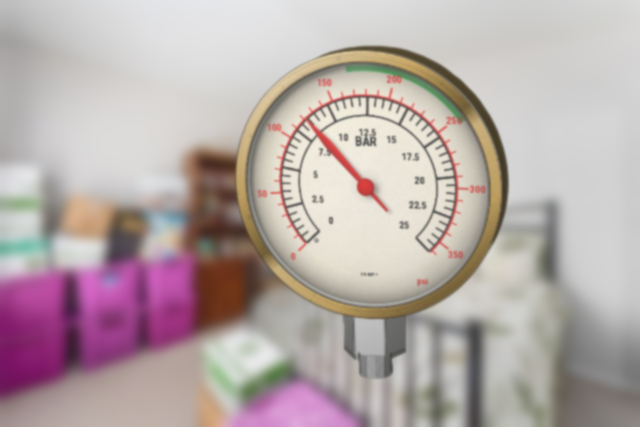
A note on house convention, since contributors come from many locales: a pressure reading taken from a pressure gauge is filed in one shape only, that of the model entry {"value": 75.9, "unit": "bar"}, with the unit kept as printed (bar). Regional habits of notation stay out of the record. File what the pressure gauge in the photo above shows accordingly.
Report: {"value": 8.5, "unit": "bar"}
